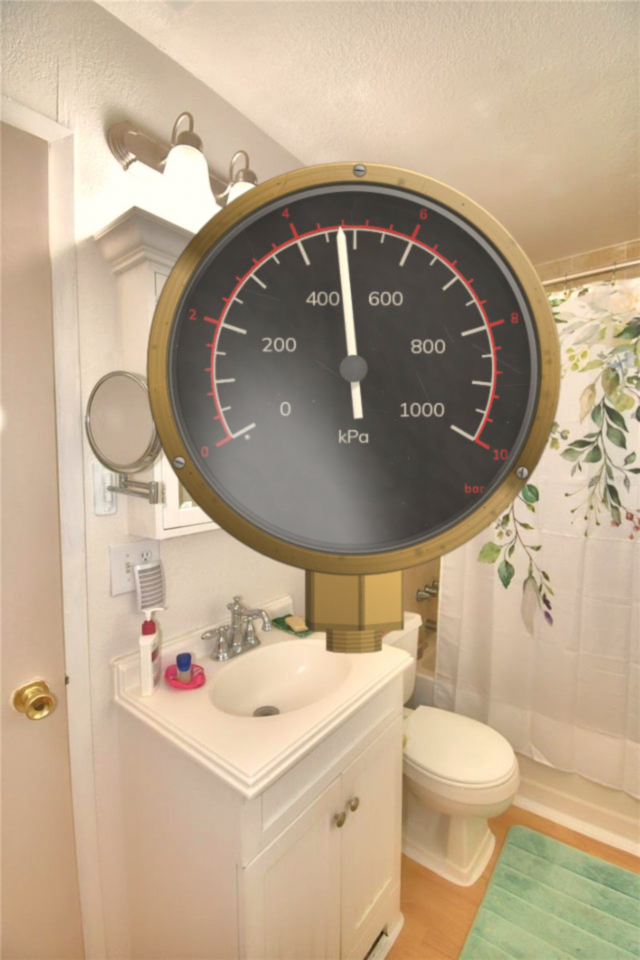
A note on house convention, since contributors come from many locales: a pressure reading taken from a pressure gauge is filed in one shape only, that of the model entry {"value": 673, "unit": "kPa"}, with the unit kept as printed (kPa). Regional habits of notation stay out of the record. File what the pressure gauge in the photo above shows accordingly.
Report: {"value": 475, "unit": "kPa"}
